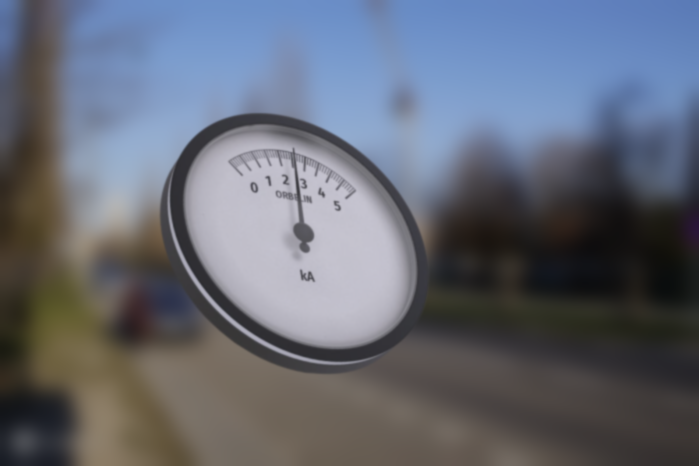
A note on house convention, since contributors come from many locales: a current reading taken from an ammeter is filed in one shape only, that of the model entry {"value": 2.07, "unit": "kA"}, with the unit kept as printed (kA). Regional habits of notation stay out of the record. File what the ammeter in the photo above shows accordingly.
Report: {"value": 2.5, "unit": "kA"}
